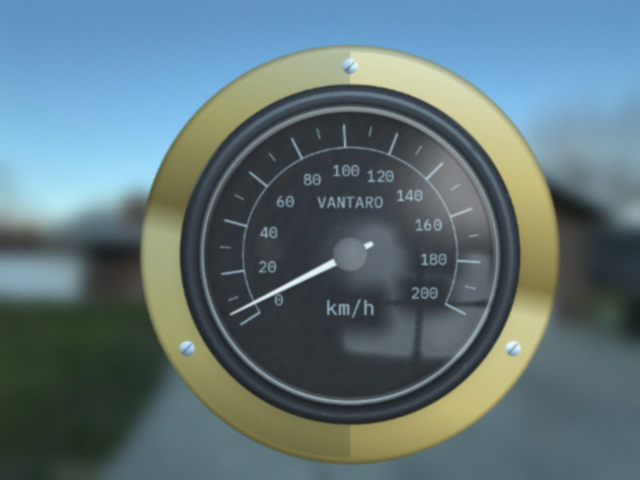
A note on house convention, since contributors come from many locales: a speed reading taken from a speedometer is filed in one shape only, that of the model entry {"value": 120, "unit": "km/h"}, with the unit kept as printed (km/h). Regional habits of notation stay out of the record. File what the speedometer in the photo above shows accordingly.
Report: {"value": 5, "unit": "km/h"}
